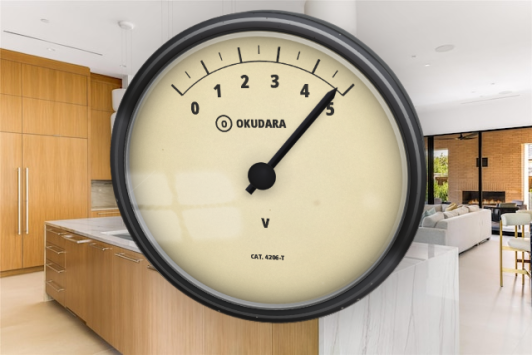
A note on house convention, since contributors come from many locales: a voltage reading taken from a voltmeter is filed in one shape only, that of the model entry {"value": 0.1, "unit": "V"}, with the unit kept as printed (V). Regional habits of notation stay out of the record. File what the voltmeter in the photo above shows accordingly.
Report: {"value": 4.75, "unit": "V"}
